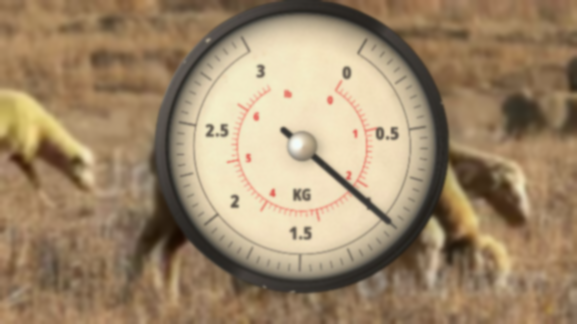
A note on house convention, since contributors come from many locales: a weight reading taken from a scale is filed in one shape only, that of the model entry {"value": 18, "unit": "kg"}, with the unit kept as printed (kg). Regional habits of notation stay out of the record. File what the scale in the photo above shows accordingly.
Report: {"value": 1, "unit": "kg"}
